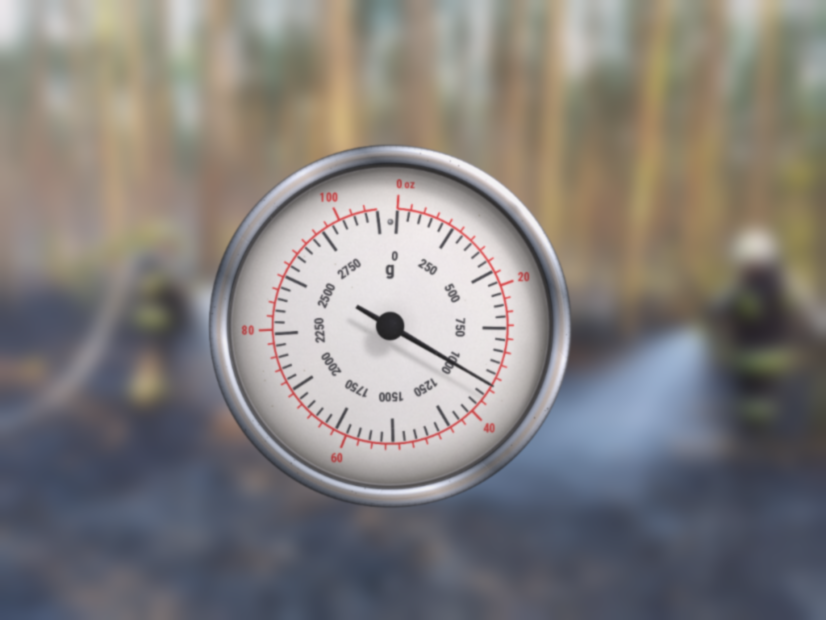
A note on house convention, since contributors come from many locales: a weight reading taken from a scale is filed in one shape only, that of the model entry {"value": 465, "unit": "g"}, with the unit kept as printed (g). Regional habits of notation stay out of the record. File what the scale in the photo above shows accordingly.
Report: {"value": 1000, "unit": "g"}
